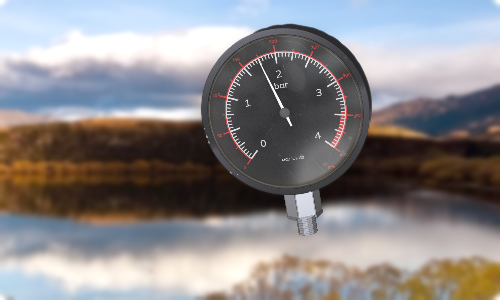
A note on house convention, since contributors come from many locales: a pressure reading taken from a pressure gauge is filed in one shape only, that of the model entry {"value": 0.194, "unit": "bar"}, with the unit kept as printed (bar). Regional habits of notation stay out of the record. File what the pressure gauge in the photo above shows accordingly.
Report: {"value": 1.75, "unit": "bar"}
